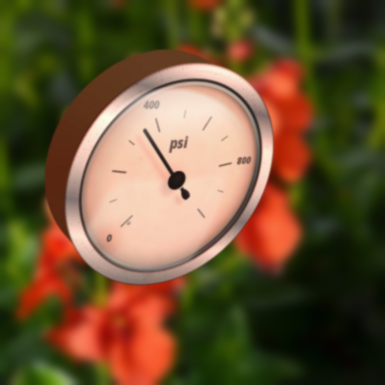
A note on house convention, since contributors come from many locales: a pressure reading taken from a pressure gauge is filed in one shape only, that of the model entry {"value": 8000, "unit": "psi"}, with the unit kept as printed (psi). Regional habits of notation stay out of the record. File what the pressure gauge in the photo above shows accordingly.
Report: {"value": 350, "unit": "psi"}
